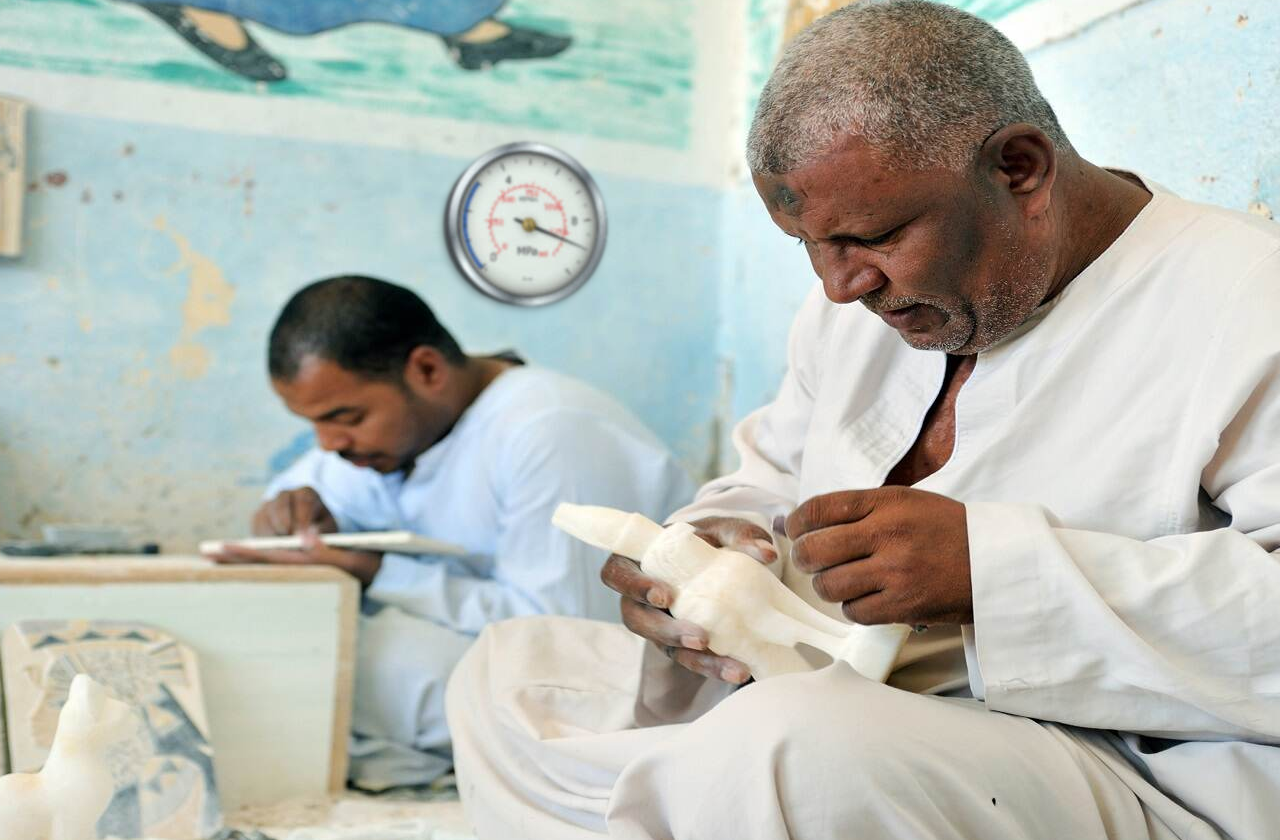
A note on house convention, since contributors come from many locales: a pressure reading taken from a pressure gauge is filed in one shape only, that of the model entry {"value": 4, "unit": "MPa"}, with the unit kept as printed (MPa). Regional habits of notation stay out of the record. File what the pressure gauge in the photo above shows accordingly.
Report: {"value": 9, "unit": "MPa"}
